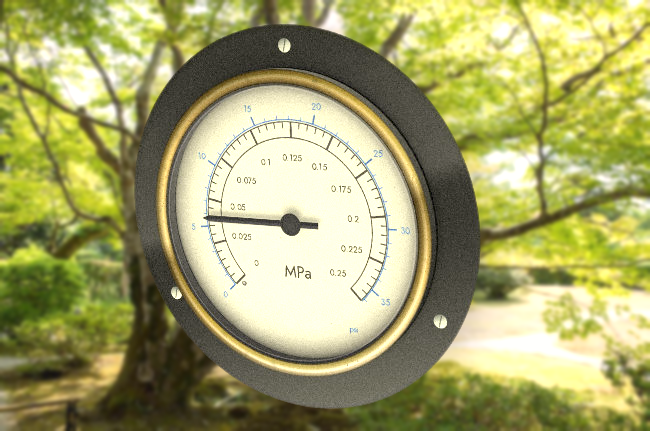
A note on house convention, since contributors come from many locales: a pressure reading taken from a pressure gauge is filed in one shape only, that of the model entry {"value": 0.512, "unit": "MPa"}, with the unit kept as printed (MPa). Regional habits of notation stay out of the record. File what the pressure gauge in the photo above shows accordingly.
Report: {"value": 0.04, "unit": "MPa"}
